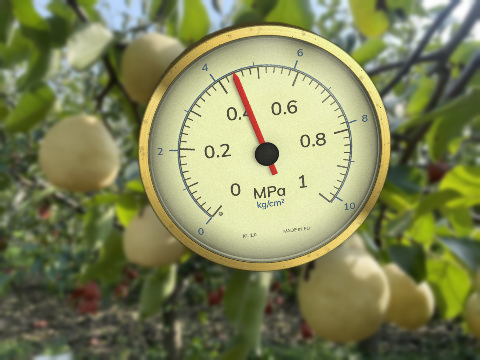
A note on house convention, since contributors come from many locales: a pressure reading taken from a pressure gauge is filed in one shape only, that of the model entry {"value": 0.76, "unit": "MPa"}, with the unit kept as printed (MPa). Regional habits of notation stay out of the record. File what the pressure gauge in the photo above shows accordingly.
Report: {"value": 0.44, "unit": "MPa"}
